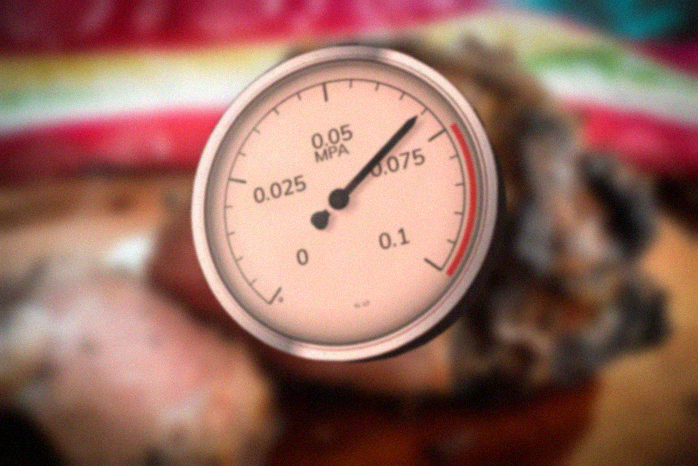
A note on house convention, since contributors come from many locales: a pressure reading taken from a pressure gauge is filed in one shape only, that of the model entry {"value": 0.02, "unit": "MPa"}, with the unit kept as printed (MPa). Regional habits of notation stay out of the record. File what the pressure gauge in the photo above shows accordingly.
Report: {"value": 0.07, "unit": "MPa"}
